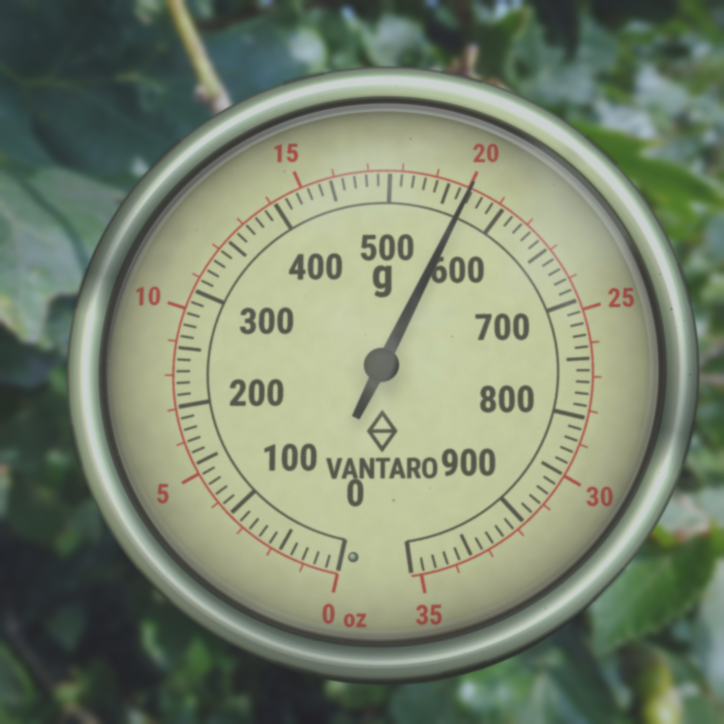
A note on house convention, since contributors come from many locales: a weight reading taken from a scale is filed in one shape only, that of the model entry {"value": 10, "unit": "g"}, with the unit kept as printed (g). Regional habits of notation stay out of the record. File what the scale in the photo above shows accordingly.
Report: {"value": 570, "unit": "g"}
